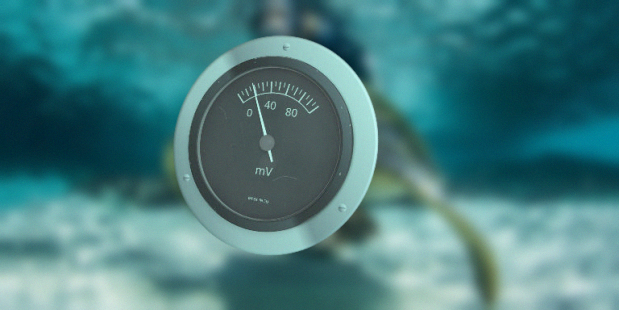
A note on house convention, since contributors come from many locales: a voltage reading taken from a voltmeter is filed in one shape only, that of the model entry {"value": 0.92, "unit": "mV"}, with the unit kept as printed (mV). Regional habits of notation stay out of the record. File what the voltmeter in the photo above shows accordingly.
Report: {"value": 20, "unit": "mV"}
